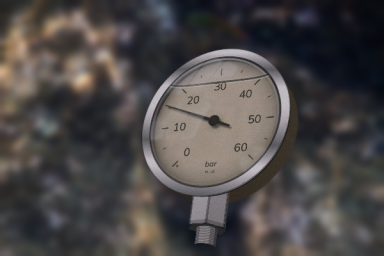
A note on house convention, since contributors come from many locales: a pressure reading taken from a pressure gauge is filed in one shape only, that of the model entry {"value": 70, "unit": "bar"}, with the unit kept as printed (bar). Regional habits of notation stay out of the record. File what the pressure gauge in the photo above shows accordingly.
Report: {"value": 15, "unit": "bar"}
